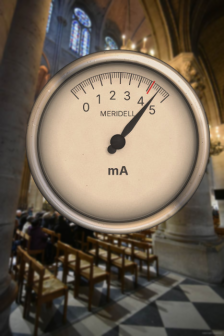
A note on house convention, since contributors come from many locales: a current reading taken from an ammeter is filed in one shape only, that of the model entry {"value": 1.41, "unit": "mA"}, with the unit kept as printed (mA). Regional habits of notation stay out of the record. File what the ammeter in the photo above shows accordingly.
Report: {"value": 4.5, "unit": "mA"}
